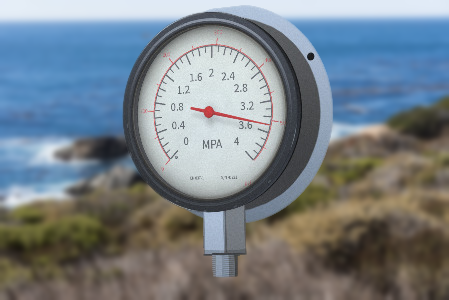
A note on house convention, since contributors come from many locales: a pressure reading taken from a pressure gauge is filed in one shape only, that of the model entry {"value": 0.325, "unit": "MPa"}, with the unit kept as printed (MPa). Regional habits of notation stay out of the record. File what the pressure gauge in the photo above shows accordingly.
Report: {"value": 3.5, "unit": "MPa"}
